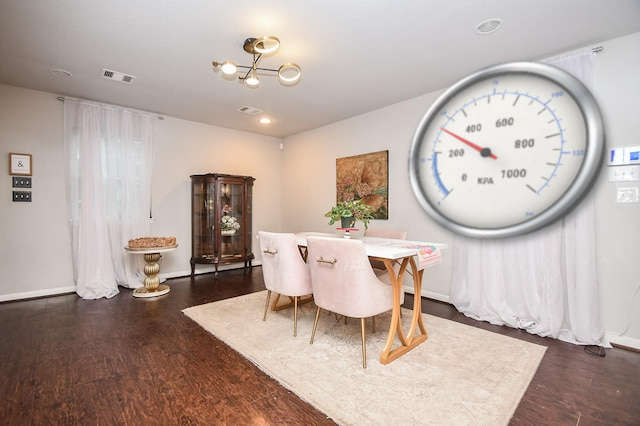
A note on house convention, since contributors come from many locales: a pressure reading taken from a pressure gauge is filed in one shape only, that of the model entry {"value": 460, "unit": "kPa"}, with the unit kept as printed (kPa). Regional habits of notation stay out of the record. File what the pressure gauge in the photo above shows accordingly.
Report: {"value": 300, "unit": "kPa"}
